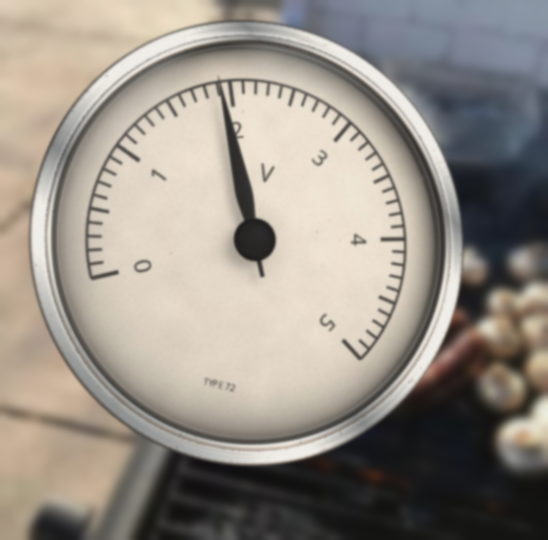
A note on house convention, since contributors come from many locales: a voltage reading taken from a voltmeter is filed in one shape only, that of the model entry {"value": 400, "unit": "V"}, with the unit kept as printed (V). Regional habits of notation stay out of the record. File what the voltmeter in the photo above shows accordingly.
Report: {"value": 1.9, "unit": "V"}
